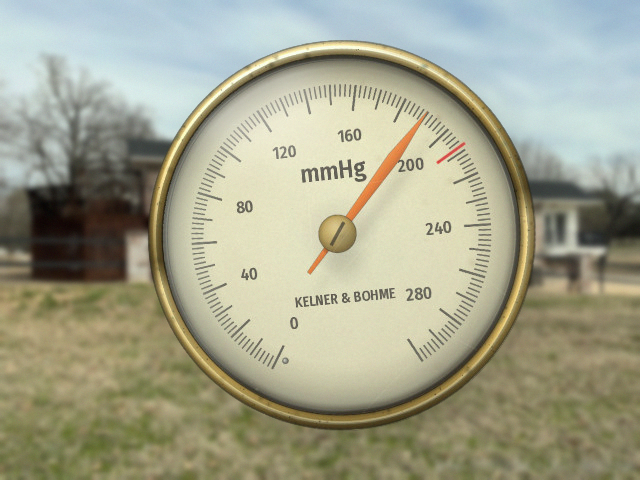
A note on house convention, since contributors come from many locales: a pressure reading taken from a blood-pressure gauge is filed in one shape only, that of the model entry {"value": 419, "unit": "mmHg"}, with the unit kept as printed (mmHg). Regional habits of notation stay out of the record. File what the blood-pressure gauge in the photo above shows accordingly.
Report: {"value": 190, "unit": "mmHg"}
